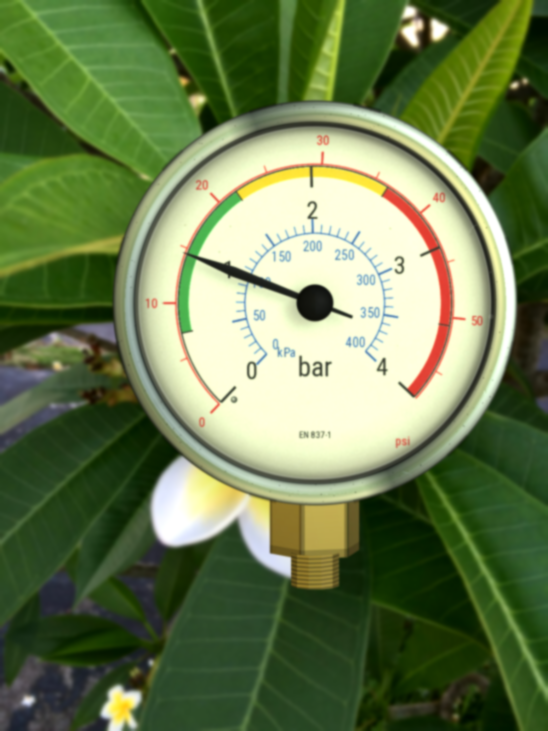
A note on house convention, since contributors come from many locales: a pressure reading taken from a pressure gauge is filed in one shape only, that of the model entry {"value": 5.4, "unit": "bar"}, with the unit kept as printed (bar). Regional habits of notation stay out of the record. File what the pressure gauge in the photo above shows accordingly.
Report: {"value": 1, "unit": "bar"}
